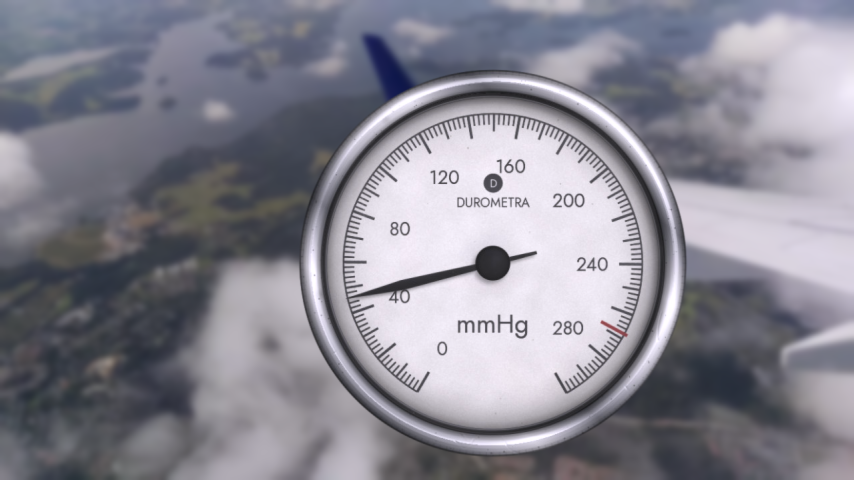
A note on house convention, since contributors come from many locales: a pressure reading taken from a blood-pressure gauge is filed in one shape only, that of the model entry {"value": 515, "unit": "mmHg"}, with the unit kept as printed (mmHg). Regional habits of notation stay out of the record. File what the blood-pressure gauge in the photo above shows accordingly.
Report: {"value": 46, "unit": "mmHg"}
